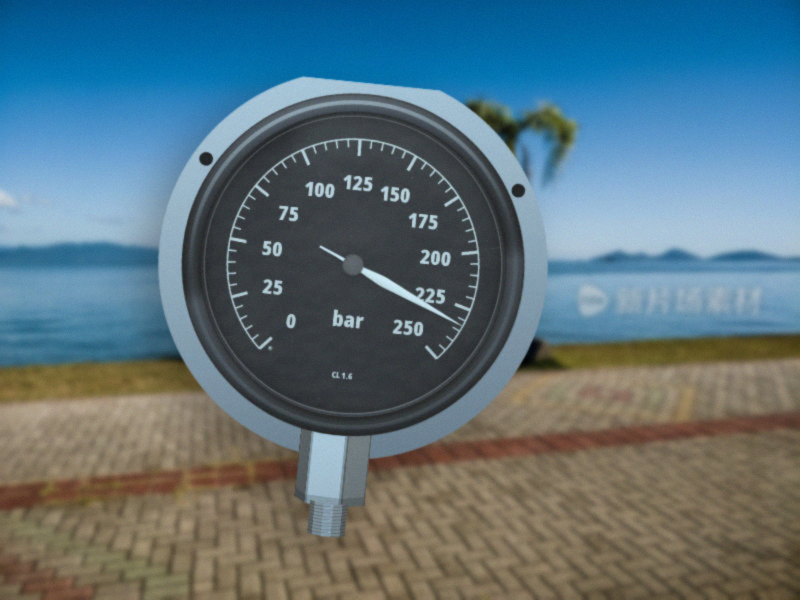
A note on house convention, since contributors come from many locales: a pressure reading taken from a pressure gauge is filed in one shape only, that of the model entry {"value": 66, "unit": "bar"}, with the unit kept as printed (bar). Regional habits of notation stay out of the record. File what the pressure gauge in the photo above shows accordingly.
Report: {"value": 232.5, "unit": "bar"}
